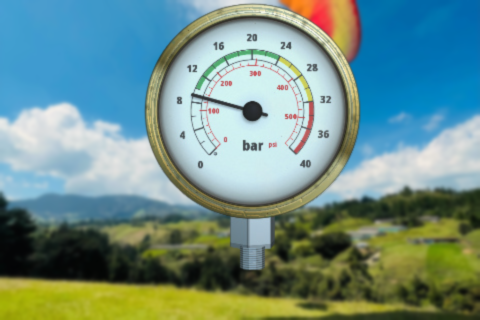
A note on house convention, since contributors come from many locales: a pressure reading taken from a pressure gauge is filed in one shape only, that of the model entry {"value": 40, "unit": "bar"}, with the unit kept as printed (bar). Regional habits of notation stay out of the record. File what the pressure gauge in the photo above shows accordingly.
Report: {"value": 9, "unit": "bar"}
